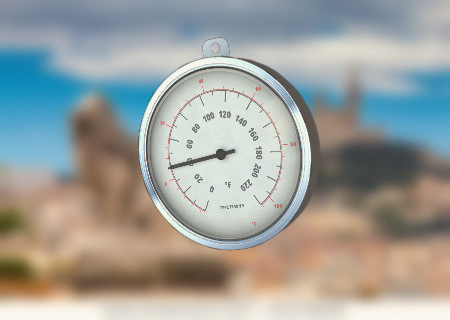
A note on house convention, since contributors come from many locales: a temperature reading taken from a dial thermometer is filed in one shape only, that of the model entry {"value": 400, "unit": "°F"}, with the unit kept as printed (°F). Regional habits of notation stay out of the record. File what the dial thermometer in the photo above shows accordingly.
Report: {"value": 40, "unit": "°F"}
